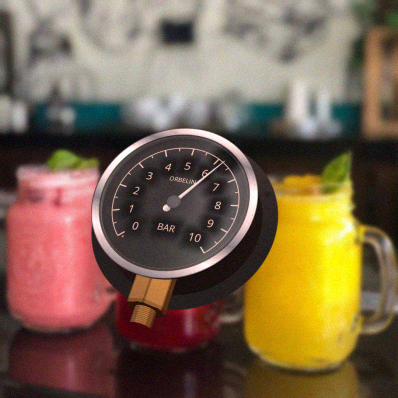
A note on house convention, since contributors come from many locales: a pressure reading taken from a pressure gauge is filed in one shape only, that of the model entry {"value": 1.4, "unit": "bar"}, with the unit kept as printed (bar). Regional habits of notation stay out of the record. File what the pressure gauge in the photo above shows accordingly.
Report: {"value": 6.25, "unit": "bar"}
